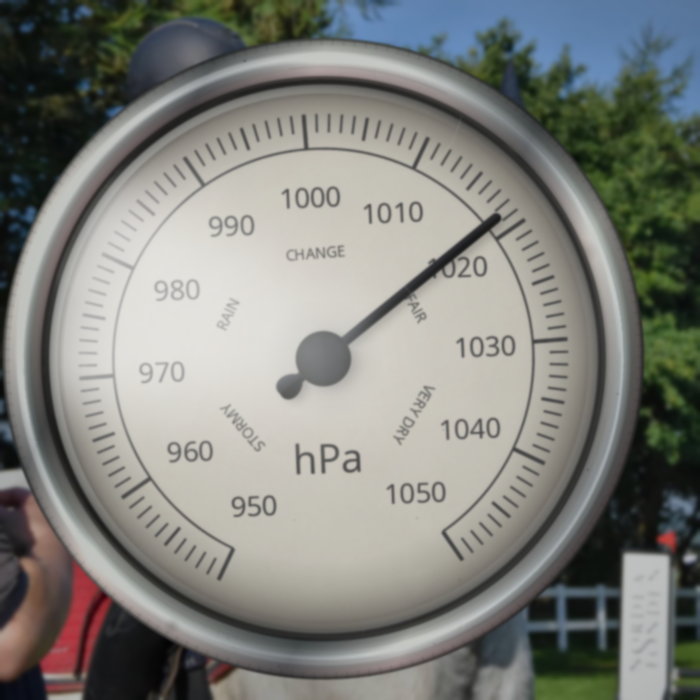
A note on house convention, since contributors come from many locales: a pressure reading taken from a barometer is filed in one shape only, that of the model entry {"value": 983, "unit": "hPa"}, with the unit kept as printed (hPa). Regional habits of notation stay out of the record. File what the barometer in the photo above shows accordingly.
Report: {"value": 1018.5, "unit": "hPa"}
